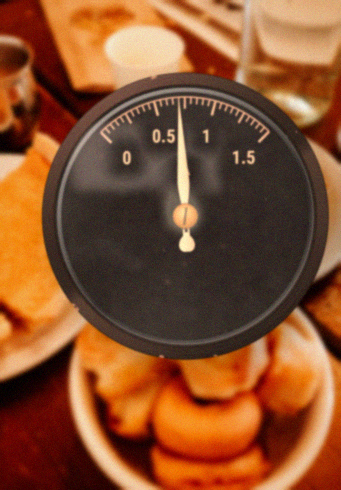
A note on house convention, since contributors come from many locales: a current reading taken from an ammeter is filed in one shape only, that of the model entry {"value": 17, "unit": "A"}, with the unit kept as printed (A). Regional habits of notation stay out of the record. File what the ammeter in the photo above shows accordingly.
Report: {"value": 0.7, "unit": "A"}
